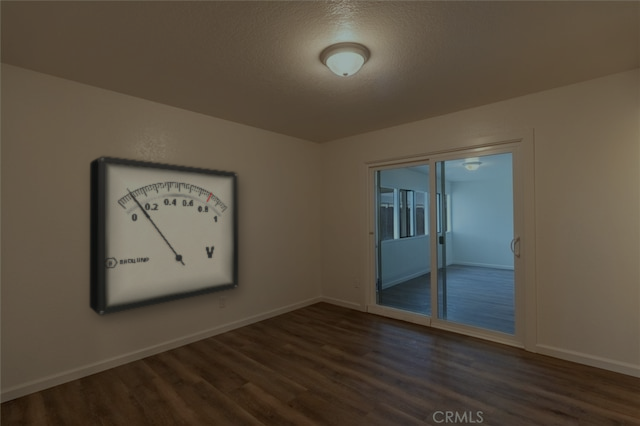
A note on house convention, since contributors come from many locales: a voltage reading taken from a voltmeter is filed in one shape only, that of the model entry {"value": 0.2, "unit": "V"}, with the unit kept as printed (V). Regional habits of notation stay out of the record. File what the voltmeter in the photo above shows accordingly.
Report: {"value": 0.1, "unit": "V"}
